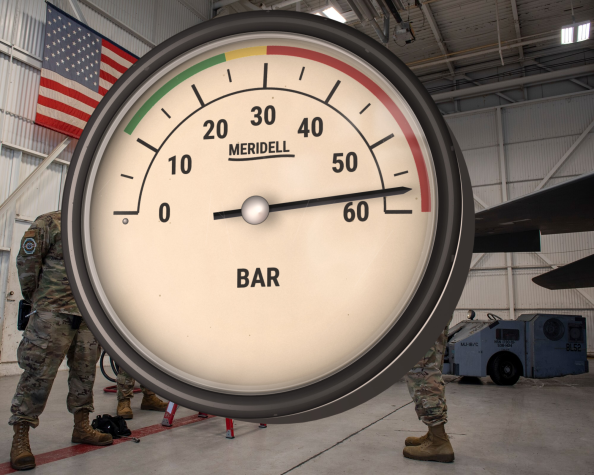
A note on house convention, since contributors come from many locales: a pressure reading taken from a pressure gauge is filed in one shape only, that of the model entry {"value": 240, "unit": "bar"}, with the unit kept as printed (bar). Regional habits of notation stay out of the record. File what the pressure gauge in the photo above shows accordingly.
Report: {"value": 57.5, "unit": "bar"}
